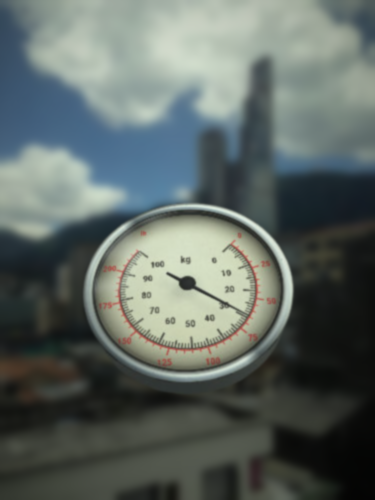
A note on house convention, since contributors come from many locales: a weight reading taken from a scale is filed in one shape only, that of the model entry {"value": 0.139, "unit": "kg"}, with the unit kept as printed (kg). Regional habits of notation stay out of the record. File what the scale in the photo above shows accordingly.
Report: {"value": 30, "unit": "kg"}
